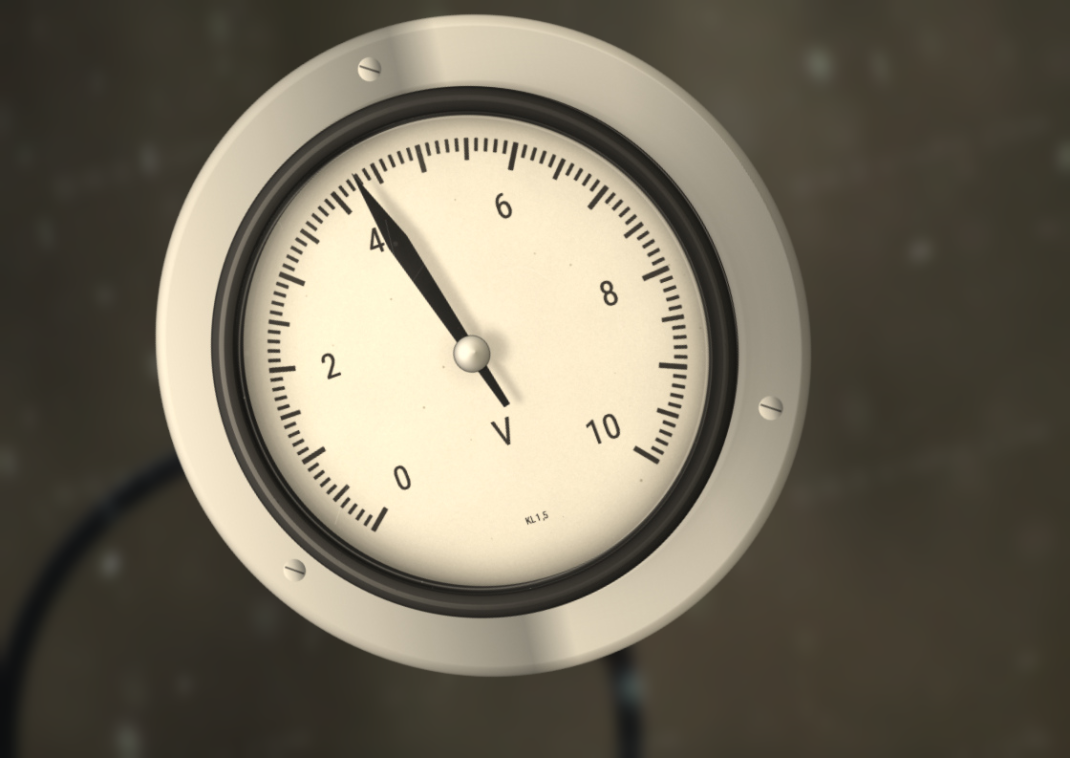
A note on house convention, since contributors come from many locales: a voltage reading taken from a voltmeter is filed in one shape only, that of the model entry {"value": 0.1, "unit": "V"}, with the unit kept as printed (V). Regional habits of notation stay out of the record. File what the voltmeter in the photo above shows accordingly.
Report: {"value": 4.3, "unit": "V"}
